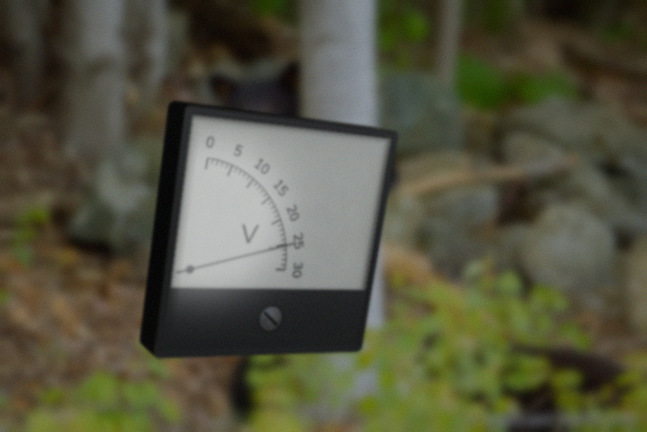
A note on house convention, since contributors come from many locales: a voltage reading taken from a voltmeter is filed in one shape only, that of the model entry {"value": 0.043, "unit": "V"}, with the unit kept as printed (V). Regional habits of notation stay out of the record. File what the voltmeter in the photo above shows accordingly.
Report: {"value": 25, "unit": "V"}
